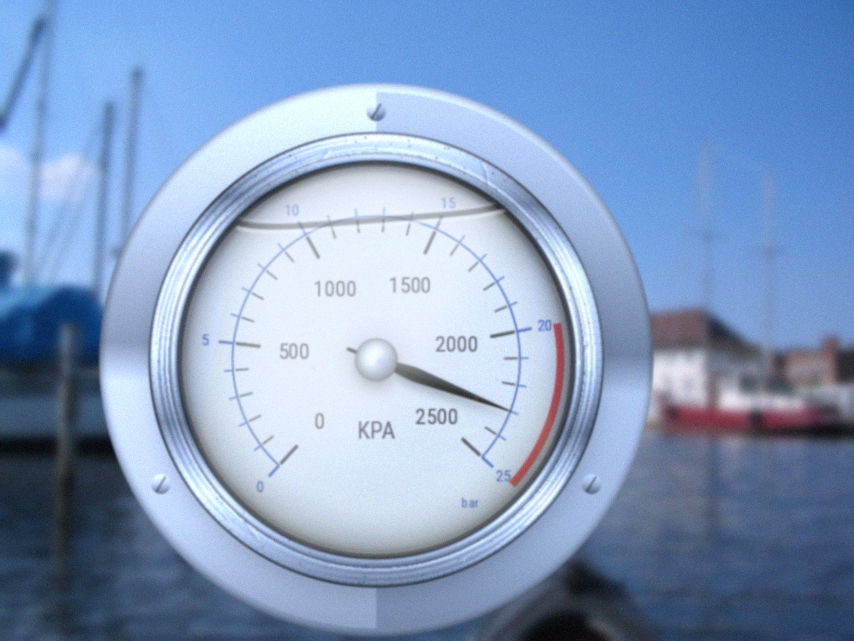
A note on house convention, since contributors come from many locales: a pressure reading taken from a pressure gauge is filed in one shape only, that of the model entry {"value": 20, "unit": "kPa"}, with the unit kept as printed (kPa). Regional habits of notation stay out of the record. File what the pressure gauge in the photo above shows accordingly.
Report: {"value": 2300, "unit": "kPa"}
